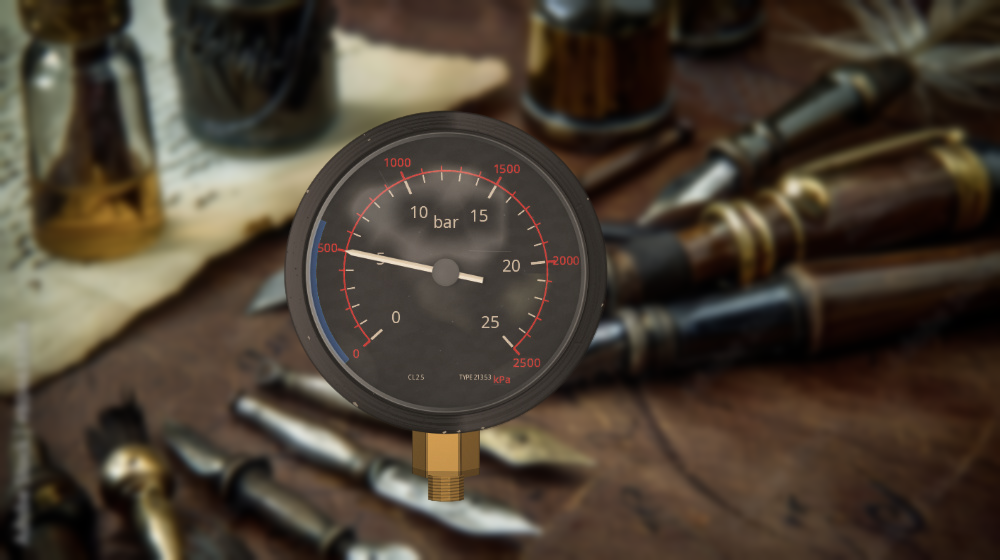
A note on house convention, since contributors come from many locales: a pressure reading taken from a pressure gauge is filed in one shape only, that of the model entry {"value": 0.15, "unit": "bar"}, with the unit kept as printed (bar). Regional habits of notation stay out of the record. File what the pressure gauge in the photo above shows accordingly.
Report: {"value": 5, "unit": "bar"}
